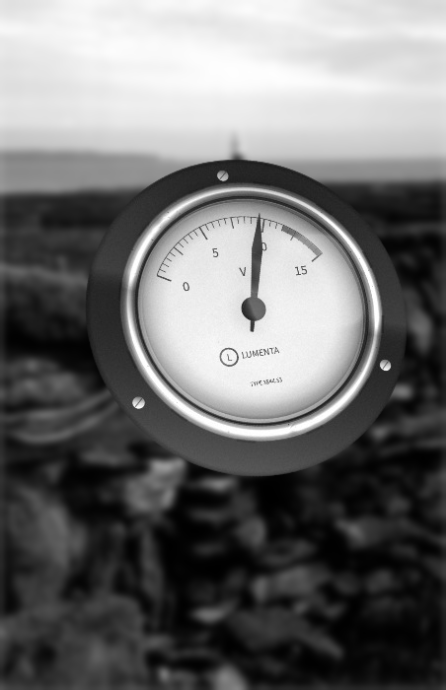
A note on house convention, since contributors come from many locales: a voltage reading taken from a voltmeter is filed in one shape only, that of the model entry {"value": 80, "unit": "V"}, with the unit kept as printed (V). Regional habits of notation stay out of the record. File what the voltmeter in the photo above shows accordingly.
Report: {"value": 9.5, "unit": "V"}
